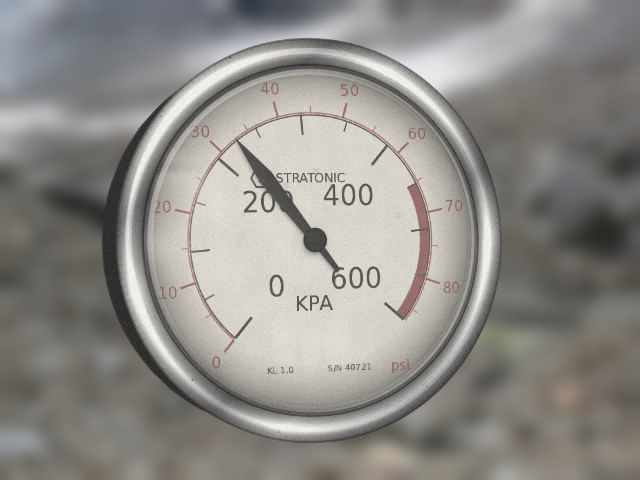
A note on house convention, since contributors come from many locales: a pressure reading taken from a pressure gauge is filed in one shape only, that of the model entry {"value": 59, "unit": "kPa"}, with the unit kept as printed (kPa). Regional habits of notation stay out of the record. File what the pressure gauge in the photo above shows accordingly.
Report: {"value": 225, "unit": "kPa"}
